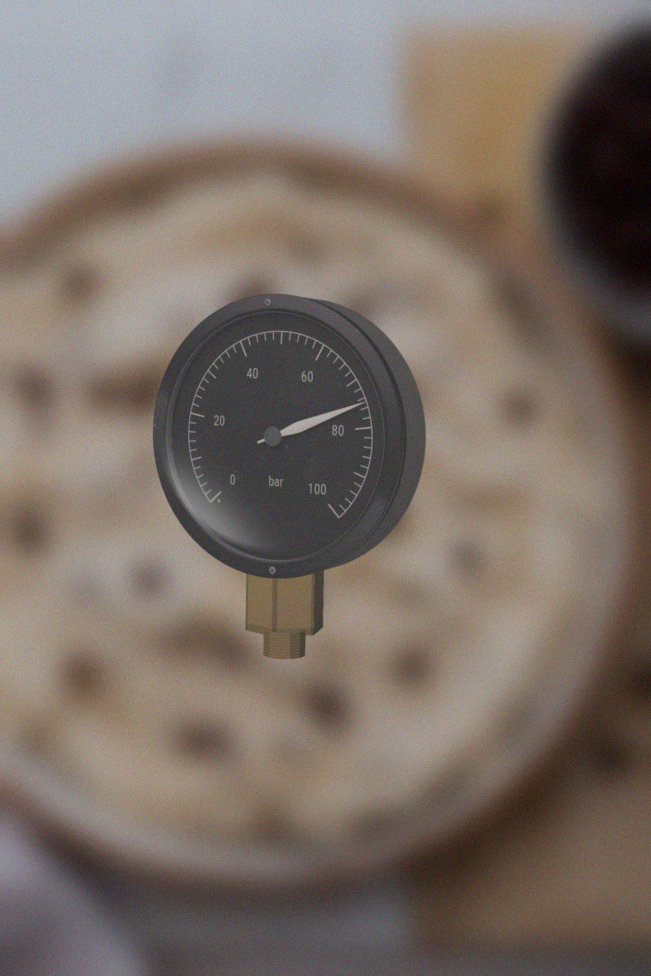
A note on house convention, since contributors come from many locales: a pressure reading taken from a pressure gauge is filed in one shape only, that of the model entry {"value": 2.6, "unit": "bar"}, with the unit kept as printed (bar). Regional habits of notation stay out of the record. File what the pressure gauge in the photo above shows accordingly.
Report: {"value": 75, "unit": "bar"}
